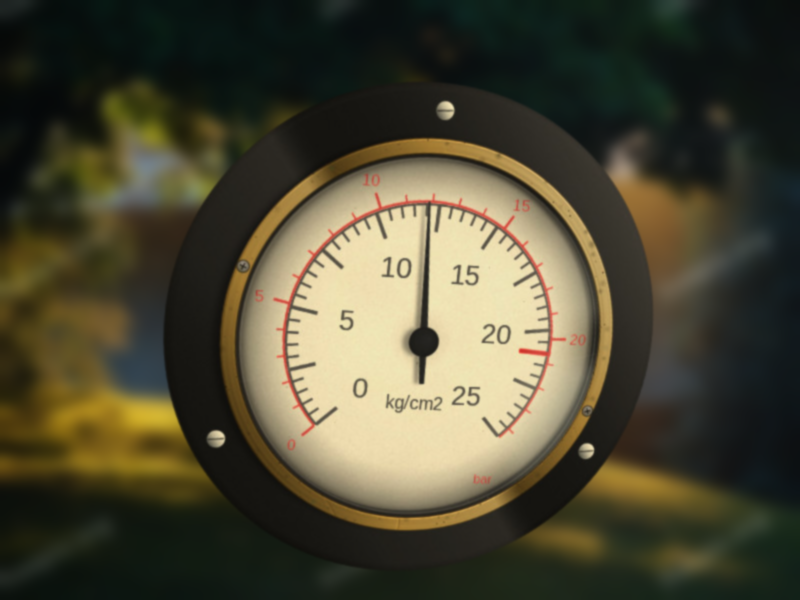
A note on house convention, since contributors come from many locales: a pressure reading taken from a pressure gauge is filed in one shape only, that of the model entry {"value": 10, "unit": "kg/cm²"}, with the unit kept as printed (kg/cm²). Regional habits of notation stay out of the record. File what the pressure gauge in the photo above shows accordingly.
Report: {"value": 12, "unit": "kg/cm²"}
